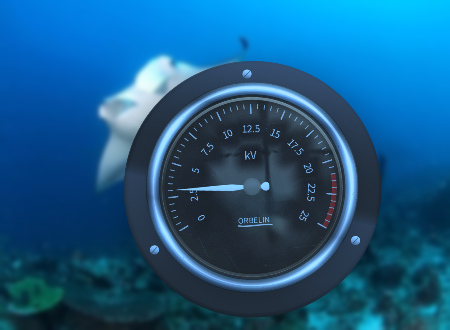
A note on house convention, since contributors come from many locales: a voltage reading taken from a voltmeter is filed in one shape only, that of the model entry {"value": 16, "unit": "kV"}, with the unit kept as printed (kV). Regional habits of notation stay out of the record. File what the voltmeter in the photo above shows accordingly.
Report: {"value": 3, "unit": "kV"}
